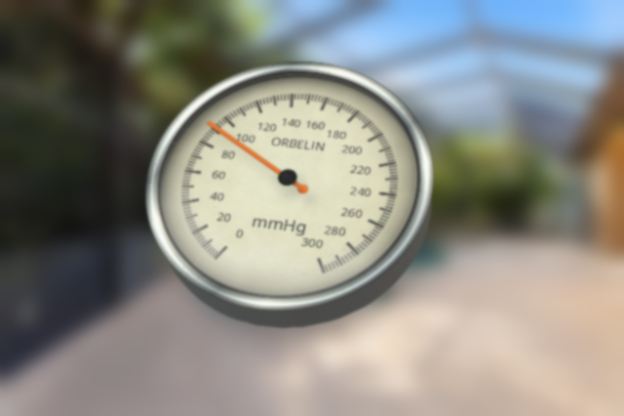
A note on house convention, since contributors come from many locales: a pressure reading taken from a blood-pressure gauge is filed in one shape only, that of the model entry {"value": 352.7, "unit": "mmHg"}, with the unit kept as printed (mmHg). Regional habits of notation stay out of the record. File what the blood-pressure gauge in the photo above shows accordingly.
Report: {"value": 90, "unit": "mmHg"}
